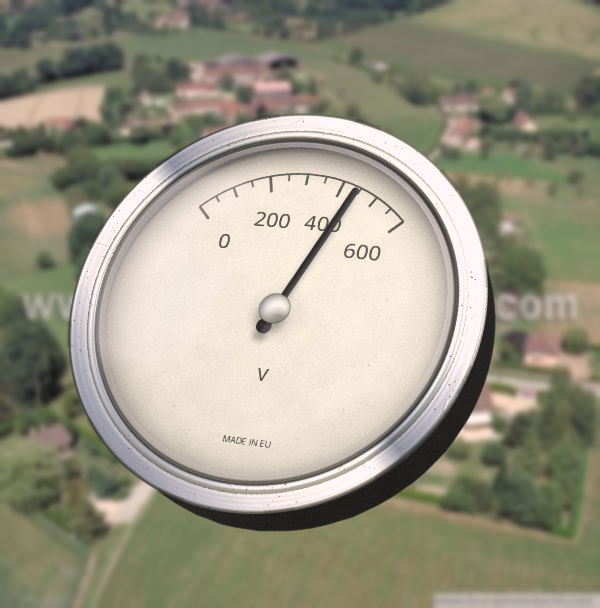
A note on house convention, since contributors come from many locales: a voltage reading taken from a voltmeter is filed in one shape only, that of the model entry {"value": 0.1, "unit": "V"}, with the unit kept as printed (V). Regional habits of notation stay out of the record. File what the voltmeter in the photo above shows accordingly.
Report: {"value": 450, "unit": "V"}
